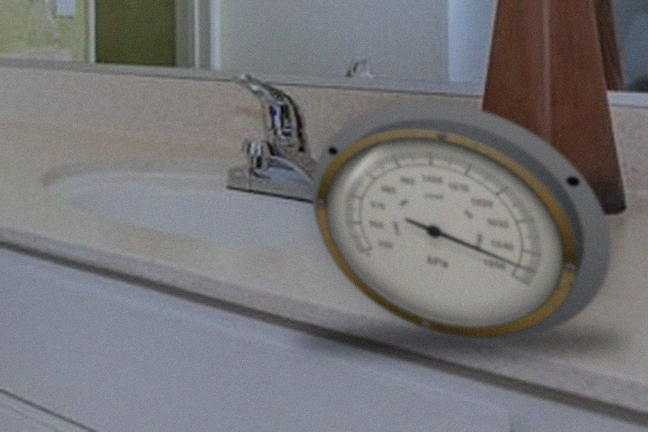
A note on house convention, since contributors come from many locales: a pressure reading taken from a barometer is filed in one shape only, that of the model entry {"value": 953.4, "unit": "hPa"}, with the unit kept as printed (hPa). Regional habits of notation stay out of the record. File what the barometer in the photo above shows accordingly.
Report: {"value": 1045, "unit": "hPa"}
